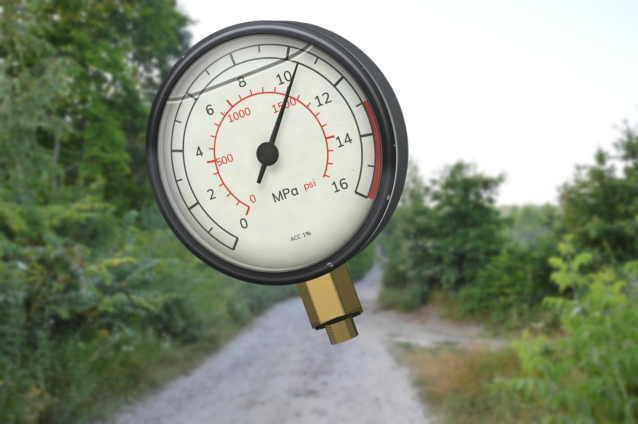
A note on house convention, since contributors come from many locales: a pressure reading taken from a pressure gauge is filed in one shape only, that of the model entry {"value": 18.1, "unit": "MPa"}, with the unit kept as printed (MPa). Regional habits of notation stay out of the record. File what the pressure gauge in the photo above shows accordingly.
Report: {"value": 10.5, "unit": "MPa"}
